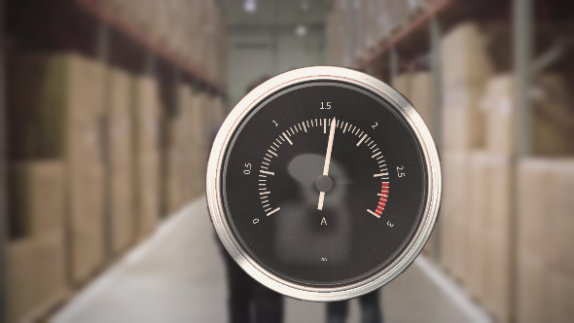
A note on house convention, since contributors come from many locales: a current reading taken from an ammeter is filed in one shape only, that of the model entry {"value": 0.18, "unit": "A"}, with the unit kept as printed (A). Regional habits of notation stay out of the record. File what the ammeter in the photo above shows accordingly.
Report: {"value": 1.6, "unit": "A"}
